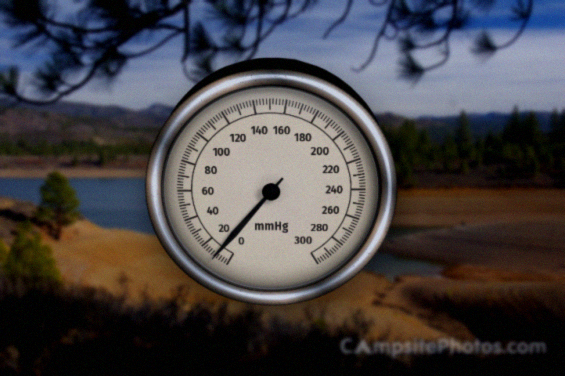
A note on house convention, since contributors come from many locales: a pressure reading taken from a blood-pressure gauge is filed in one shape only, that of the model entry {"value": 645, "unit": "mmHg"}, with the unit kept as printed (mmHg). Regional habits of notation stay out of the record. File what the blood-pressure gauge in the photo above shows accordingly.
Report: {"value": 10, "unit": "mmHg"}
